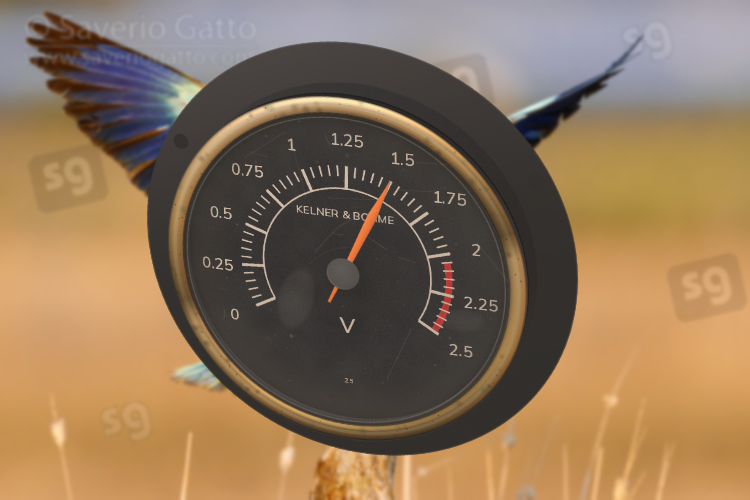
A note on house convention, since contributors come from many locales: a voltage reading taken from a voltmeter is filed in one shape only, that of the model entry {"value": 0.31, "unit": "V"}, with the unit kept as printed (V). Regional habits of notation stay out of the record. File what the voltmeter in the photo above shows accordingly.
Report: {"value": 1.5, "unit": "V"}
